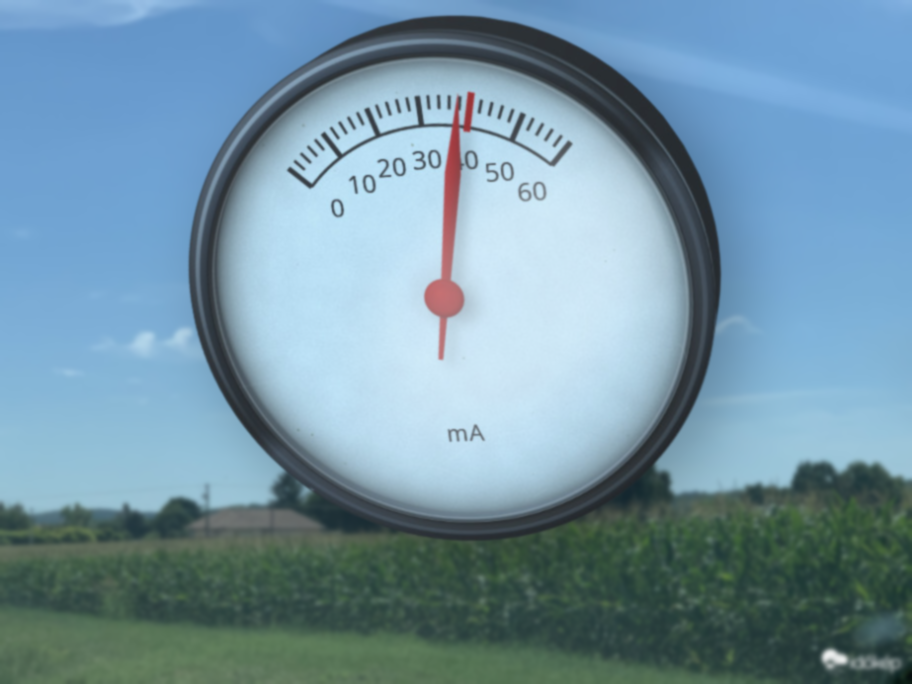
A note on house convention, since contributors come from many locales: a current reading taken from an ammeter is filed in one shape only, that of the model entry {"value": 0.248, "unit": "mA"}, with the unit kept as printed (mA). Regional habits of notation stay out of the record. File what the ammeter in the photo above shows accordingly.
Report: {"value": 38, "unit": "mA"}
